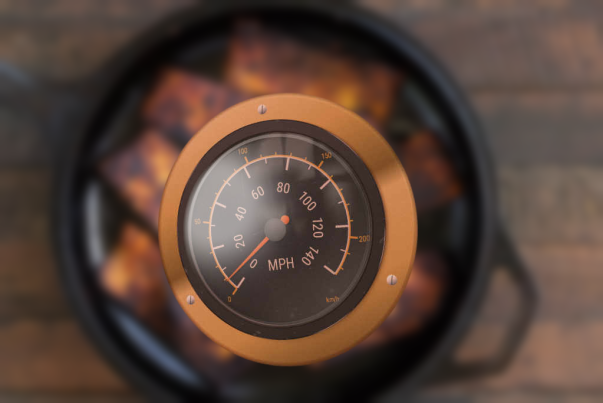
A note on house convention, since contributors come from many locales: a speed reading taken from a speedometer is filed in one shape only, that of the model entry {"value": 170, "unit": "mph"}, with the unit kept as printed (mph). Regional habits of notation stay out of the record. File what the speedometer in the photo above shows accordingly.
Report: {"value": 5, "unit": "mph"}
